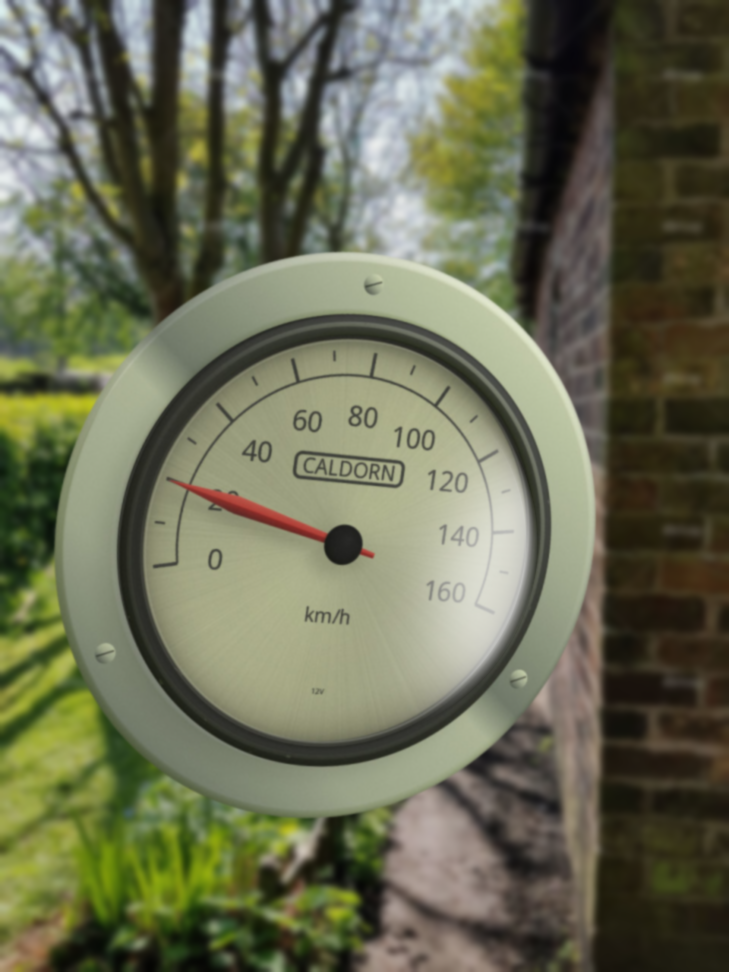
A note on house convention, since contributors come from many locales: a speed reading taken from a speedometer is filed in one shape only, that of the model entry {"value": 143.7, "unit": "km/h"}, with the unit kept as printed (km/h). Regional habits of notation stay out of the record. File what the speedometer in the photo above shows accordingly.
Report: {"value": 20, "unit": "km/h"}
